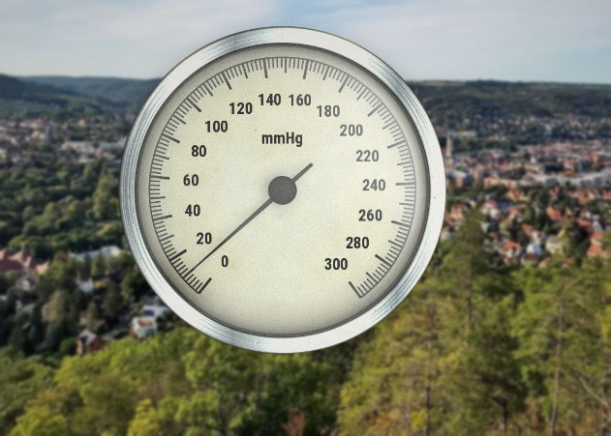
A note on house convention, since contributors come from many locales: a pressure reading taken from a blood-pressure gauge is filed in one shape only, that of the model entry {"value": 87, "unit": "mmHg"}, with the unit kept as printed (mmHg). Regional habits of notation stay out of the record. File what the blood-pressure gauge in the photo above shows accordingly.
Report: {"value": 10, "unit": "mmHg"}
